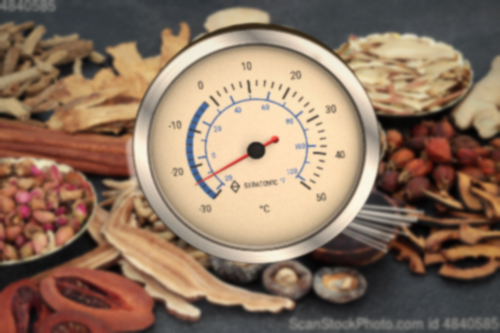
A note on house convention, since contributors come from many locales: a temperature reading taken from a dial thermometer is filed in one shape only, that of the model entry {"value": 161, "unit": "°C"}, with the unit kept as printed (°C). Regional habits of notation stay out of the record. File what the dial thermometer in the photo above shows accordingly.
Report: {"value": -24, "unit": "°C"}
